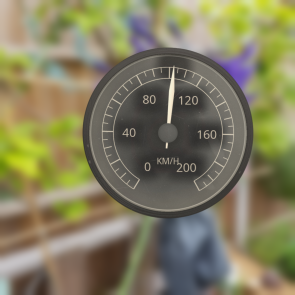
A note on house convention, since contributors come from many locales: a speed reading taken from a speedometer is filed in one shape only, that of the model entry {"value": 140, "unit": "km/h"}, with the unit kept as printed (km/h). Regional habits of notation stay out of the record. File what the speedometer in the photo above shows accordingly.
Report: {"value": 102.5, "unit": "km/h"}
